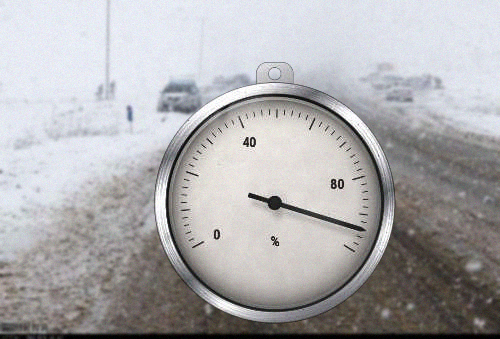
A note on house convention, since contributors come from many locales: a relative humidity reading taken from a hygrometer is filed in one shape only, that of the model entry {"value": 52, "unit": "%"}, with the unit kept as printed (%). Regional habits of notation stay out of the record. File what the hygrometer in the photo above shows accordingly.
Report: {"value": 94, "unit": "%"}
